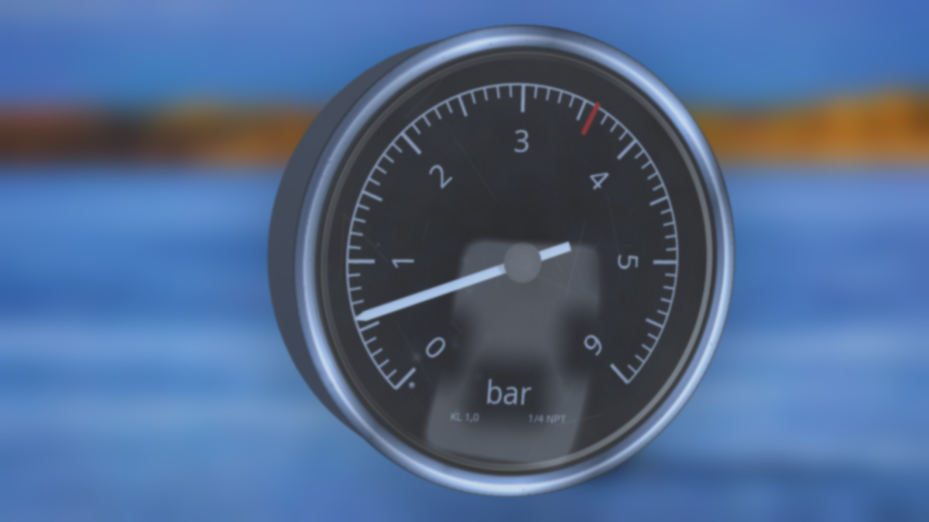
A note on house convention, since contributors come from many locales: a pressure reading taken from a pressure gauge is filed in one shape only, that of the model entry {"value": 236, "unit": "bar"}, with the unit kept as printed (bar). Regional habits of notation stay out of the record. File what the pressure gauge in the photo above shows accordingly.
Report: {"value": 0.6, "unit": "bar"}
